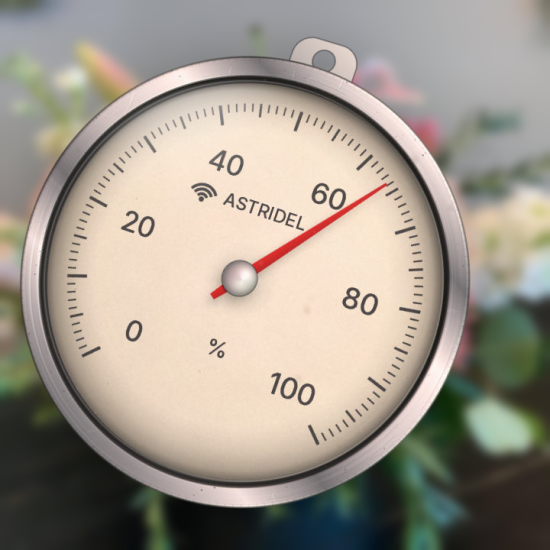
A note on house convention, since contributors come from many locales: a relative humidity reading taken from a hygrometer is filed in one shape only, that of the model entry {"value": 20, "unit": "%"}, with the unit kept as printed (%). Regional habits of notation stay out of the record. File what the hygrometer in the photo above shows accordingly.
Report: {"value": 64, "unit": "%"}
